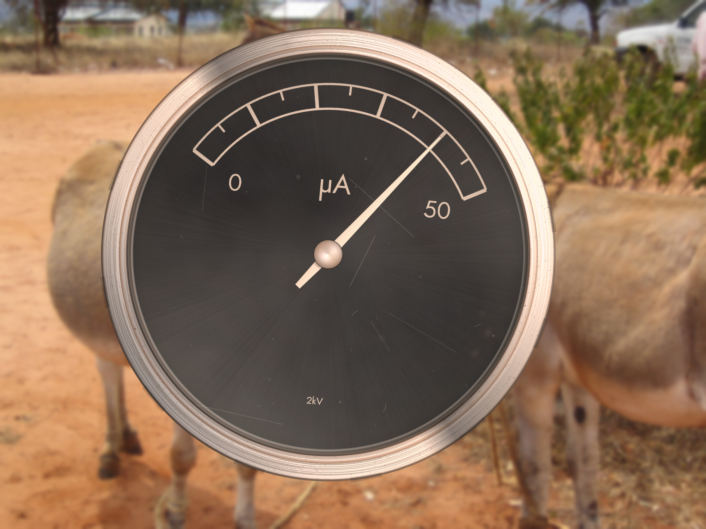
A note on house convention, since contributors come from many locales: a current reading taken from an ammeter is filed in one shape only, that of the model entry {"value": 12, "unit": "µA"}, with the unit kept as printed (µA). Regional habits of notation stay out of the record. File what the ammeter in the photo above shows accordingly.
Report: {"value": 40, "unit": "µA"}
